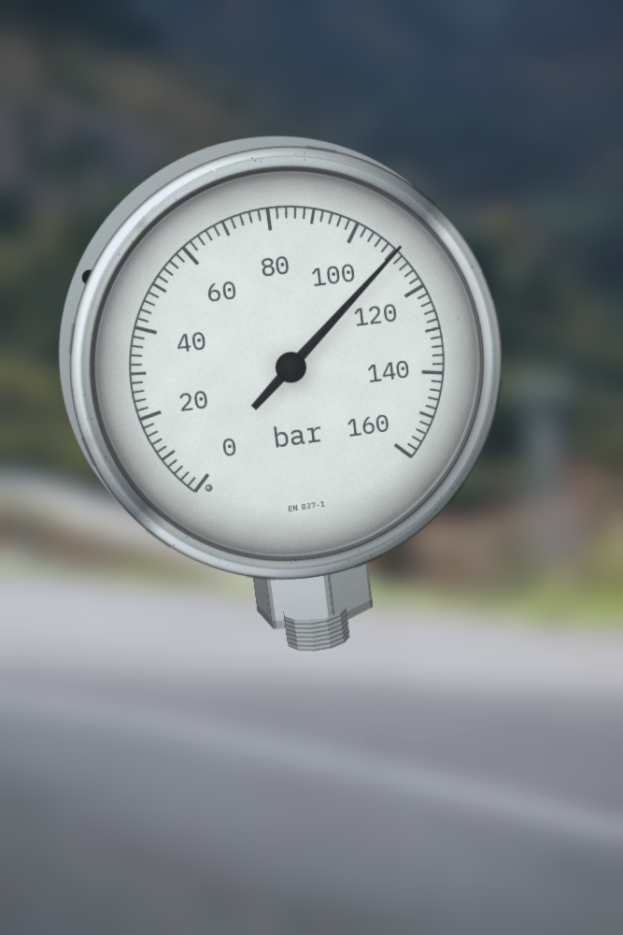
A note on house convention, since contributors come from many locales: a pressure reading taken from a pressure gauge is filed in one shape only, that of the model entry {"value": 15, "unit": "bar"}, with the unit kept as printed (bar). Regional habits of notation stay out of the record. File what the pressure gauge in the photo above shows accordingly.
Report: {"value": 110, "unit": "bar"}
